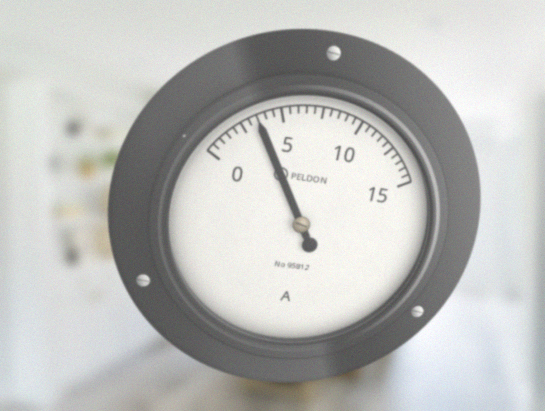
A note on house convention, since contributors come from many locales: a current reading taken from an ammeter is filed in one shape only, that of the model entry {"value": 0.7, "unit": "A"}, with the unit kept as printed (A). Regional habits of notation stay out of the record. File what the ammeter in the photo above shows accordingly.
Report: {"value": 3.5, "unit": "A"}
